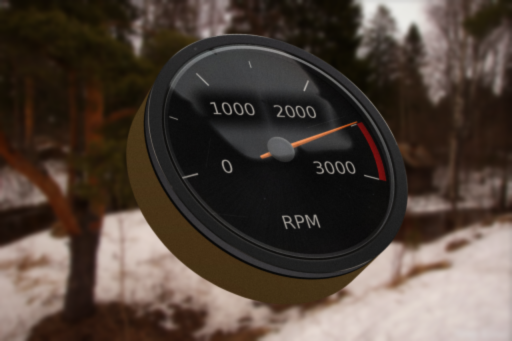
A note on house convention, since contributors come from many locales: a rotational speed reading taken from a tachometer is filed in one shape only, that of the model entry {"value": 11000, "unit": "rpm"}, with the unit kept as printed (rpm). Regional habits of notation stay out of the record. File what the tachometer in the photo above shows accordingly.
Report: {"value": 2500, "unit": "rpm"}
